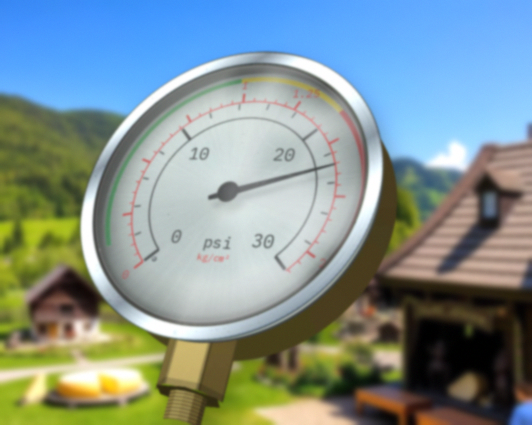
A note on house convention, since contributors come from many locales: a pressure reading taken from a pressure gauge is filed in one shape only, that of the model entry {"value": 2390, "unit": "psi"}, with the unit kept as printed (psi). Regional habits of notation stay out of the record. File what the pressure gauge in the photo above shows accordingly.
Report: {"value": 23, "unit": "psi"}
